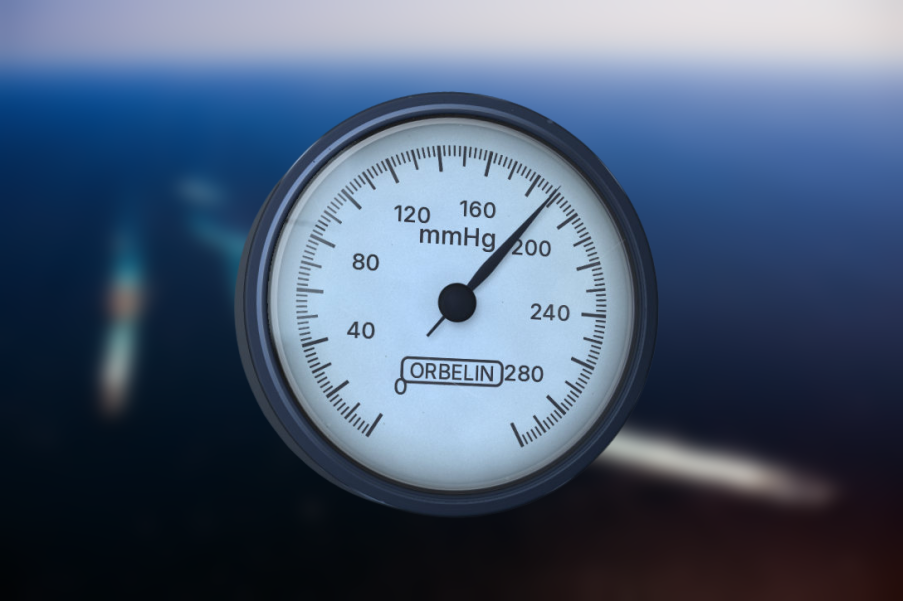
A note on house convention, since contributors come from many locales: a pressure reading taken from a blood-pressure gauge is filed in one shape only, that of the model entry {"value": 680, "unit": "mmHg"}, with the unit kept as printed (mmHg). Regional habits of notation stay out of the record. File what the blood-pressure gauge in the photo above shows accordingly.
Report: {"value": 188, "unit": "mmHg"}
